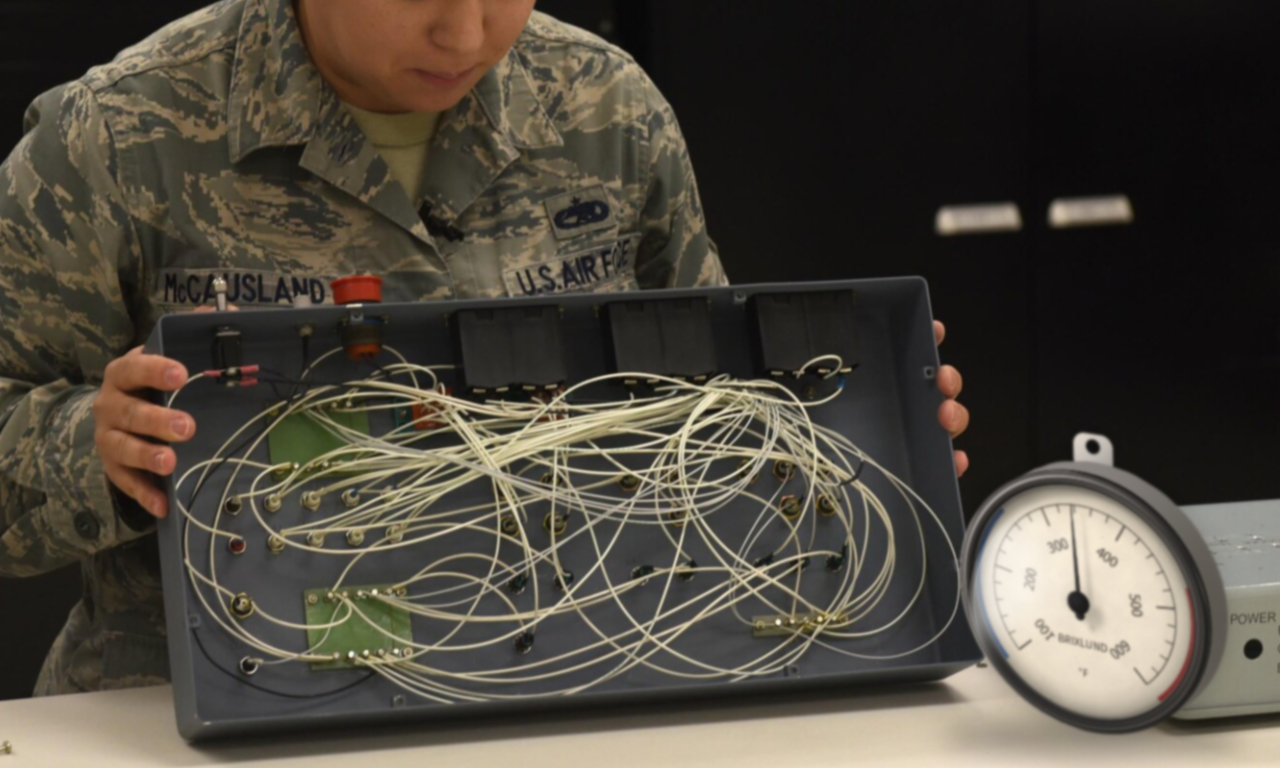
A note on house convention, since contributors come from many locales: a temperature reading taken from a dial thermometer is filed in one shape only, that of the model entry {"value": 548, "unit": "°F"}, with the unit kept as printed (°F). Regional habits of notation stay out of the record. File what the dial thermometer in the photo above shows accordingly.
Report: {"value": 340, "unit": "°F"}
